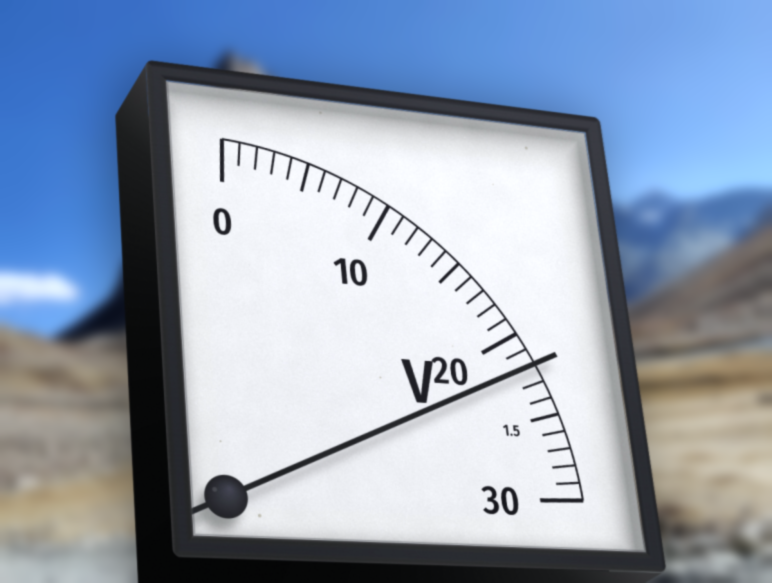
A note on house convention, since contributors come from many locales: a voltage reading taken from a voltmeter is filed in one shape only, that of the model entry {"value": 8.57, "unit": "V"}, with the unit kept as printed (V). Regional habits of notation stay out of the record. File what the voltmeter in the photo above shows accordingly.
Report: {"value": 22, "unit": "V"}
